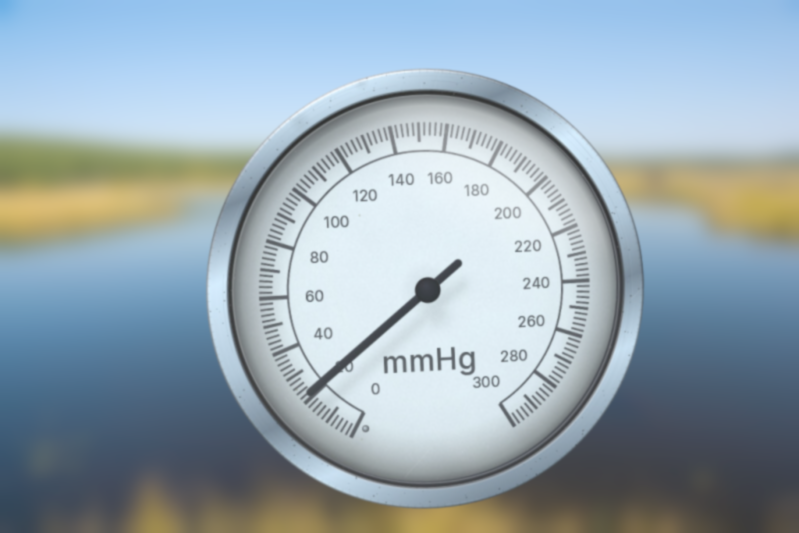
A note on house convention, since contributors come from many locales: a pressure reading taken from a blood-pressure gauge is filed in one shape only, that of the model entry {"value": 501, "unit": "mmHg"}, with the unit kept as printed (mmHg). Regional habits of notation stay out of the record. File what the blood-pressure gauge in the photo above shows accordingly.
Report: {"value": 22, "unit": "mmHg"}
